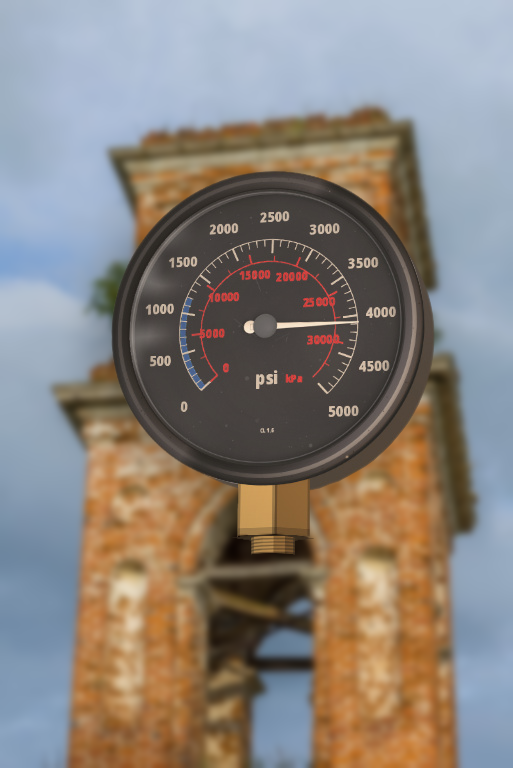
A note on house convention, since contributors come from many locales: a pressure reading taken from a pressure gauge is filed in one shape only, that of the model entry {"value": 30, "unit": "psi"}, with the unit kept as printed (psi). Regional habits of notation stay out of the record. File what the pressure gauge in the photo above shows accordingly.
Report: {"value": 4100, "unit": "psi"}
